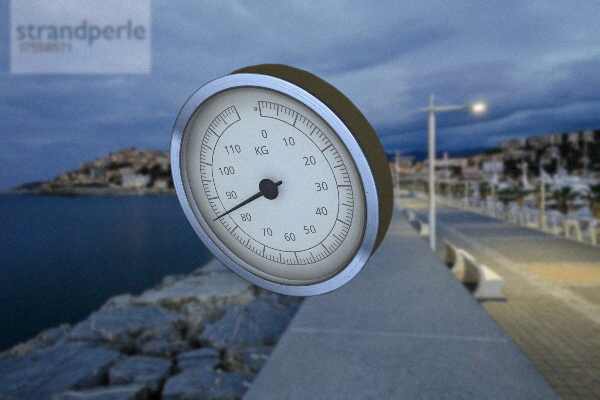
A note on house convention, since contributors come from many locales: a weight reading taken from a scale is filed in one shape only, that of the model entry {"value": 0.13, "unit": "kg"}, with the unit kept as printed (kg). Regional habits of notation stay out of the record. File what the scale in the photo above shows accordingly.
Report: {"value": 85, "unit": "kg"}
